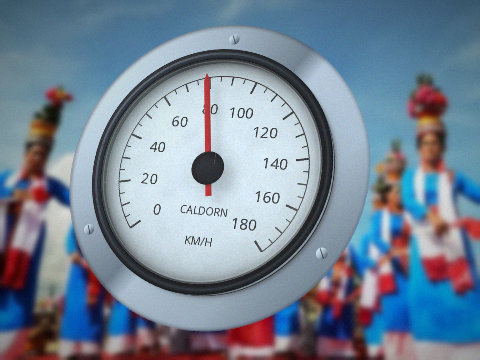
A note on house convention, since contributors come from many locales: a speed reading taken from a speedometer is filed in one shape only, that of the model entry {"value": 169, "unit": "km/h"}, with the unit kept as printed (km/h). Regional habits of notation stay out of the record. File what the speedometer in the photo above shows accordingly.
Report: {"value": 80, "unit": "km/h"}
